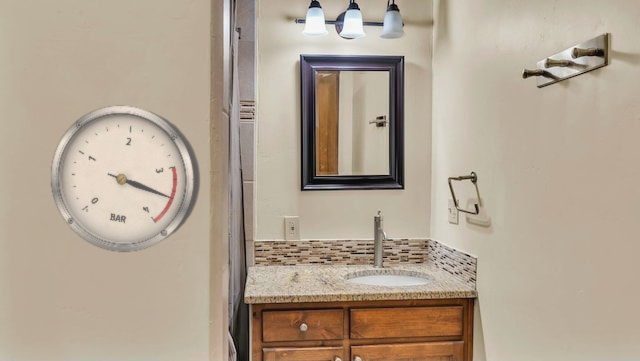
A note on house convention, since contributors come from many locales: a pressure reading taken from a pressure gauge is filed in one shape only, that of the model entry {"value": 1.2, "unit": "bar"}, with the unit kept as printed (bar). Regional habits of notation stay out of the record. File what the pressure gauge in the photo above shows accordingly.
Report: {"value": 3.5, "unit": "bar"}
